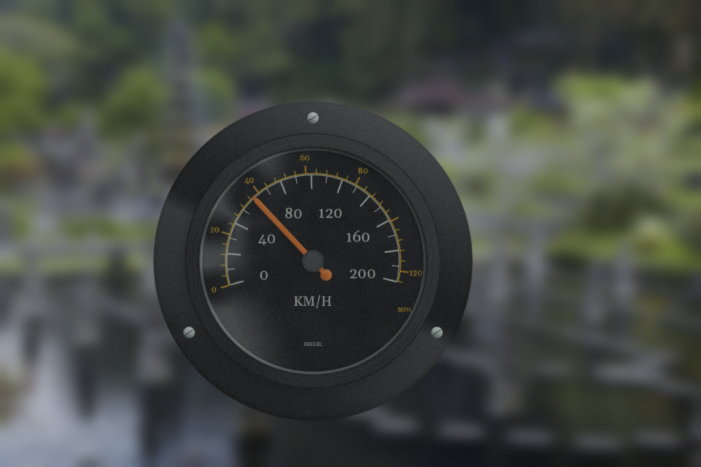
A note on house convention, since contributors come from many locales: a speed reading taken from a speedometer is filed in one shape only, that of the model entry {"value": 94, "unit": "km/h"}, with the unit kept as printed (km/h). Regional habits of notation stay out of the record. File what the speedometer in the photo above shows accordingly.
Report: {"value": 60, "unit": "km/h"}
